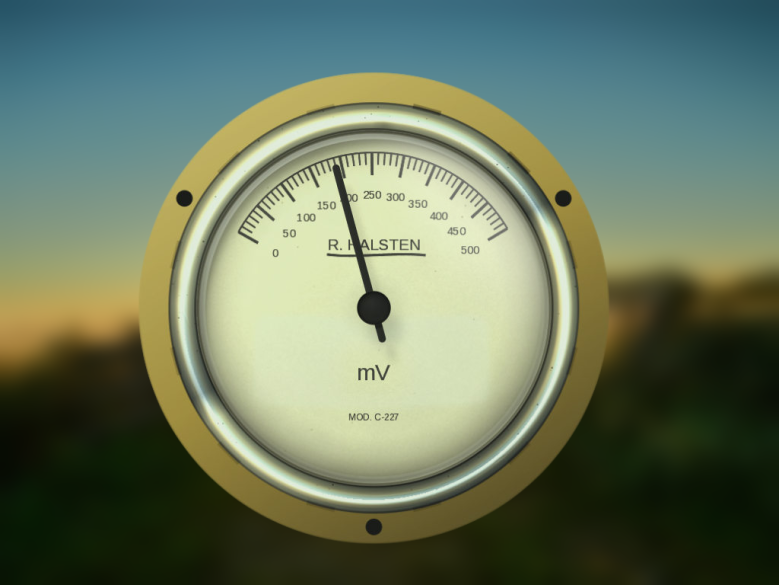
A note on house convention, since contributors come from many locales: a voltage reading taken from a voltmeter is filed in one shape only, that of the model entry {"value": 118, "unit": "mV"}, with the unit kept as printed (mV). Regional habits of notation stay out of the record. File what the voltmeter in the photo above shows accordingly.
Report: {"value": 190, "unit": "mV"}
